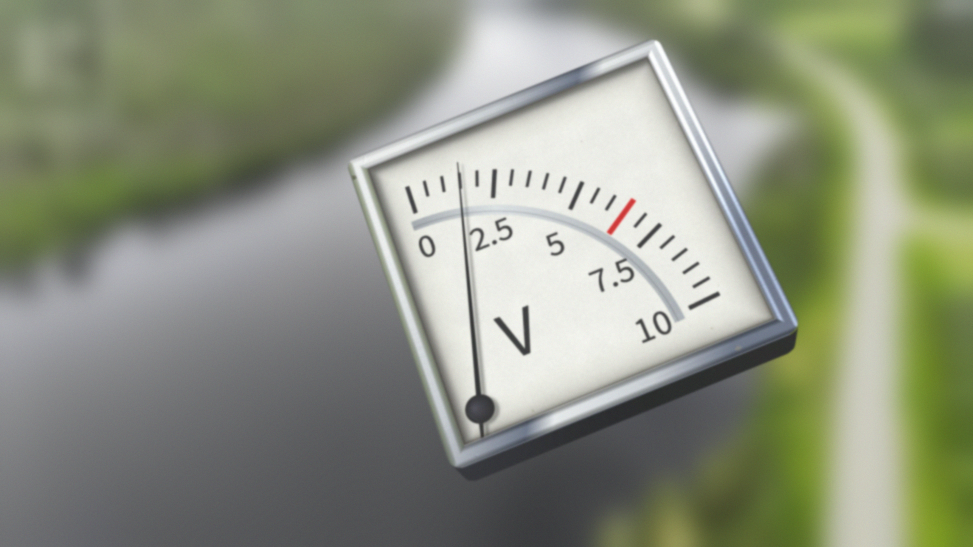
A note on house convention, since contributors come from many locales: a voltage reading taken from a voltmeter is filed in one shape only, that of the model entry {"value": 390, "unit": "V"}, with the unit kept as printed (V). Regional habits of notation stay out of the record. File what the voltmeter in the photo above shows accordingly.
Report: {"value": 1.5, "unit": "V"}
